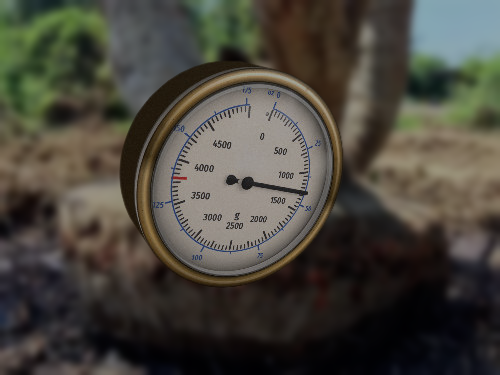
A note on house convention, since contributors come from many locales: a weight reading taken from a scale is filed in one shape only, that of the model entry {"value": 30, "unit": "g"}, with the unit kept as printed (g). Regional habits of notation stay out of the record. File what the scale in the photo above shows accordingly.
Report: {"value": 1250, "unit": "g"}
